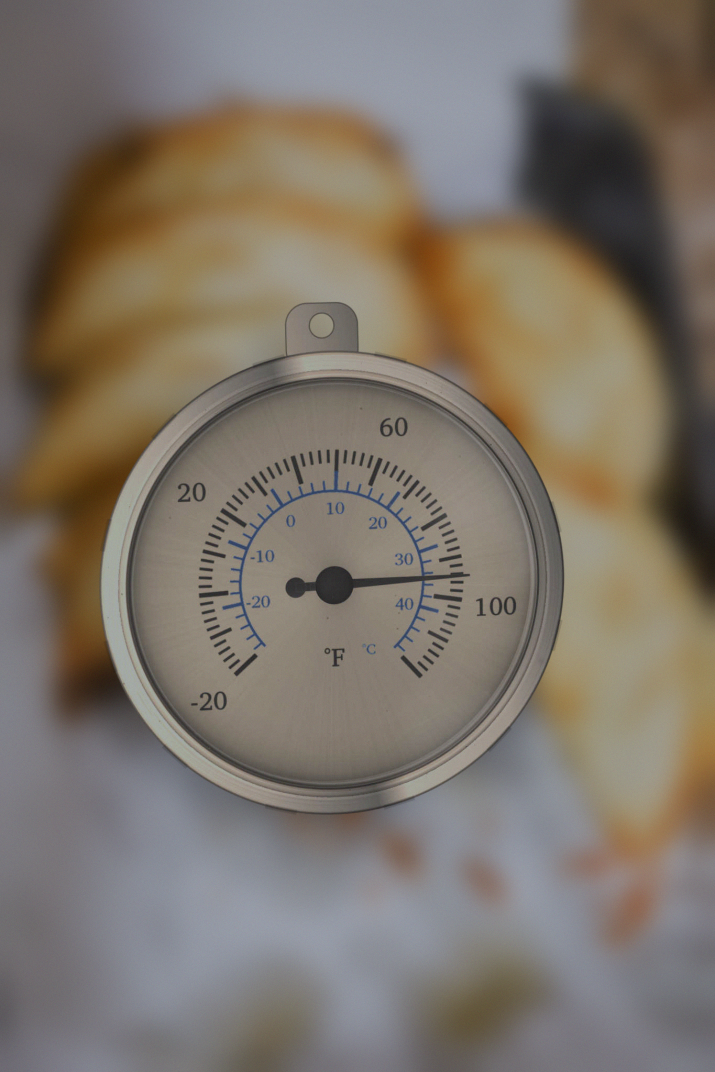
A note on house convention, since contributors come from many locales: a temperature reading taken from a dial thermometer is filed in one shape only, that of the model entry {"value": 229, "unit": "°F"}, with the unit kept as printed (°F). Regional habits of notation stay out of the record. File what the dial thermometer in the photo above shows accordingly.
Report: {"value": 94, "unit": "°F"}
